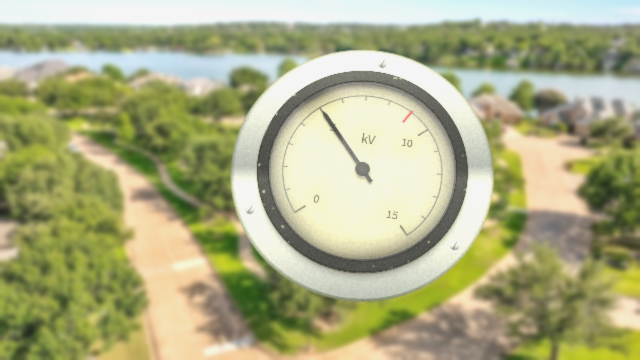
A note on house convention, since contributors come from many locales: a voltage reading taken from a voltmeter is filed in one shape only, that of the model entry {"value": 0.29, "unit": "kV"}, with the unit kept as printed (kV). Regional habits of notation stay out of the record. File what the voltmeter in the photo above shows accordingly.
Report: {"value": 5, "unit": "kV"}
